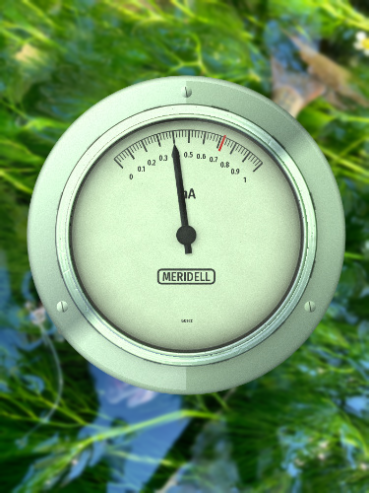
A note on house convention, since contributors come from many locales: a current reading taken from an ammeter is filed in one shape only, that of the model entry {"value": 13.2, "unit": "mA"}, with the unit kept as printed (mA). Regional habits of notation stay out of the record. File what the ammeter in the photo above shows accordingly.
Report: {"value": 0.4, "unit": "mA"}
